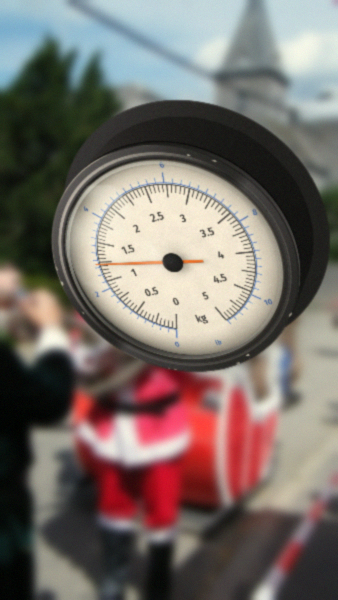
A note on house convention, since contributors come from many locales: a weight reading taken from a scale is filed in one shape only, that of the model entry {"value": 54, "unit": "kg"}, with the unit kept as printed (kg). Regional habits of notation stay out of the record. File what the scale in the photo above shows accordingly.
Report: {"value": 1.25, "unit": "kg"}
